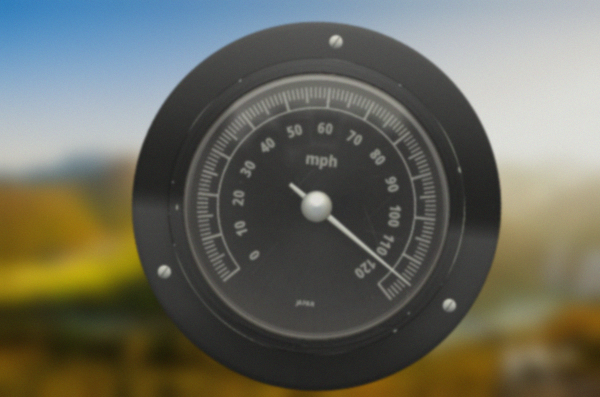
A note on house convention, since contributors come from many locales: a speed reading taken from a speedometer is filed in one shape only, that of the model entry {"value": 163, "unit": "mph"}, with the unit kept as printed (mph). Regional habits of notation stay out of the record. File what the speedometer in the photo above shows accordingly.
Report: {"value": 115, "unit": "mph"}
